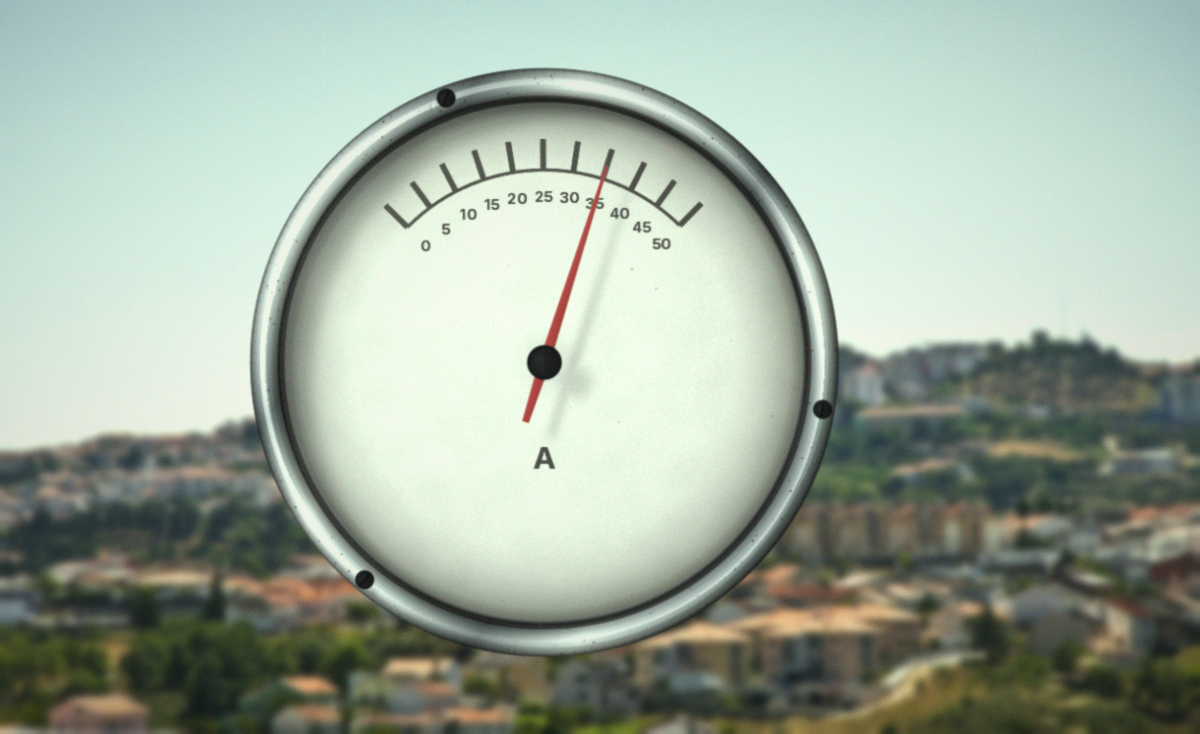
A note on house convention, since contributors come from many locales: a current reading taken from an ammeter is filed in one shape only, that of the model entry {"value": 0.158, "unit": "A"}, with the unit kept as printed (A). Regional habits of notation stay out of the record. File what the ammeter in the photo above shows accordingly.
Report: {"value": 35, "unit": "A"}
